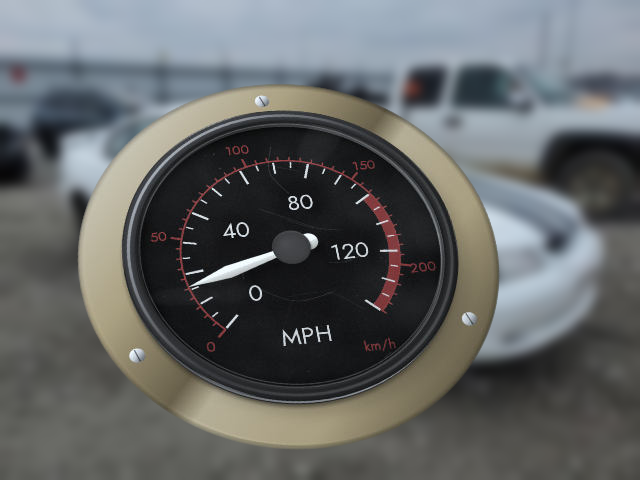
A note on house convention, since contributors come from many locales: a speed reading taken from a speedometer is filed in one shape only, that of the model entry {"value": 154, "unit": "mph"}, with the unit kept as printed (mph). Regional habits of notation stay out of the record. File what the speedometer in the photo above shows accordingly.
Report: {"value": 15, "unit": "mph"}
